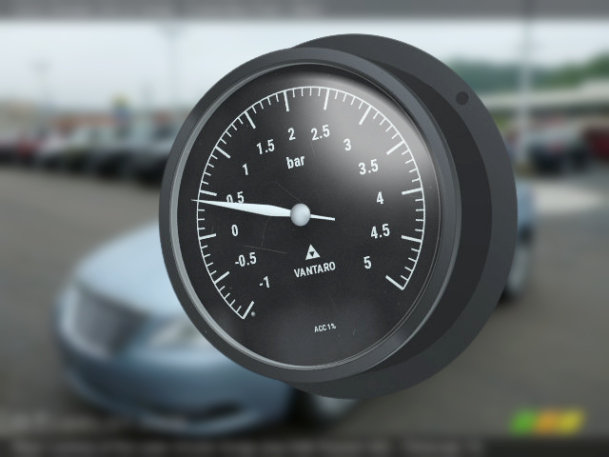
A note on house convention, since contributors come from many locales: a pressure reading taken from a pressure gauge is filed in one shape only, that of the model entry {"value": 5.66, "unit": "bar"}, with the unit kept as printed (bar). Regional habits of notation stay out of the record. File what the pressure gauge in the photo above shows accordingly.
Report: {"value": 0.4, "unit": "bar"}
